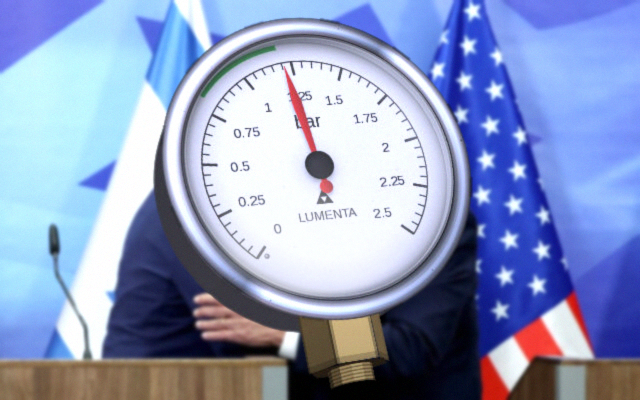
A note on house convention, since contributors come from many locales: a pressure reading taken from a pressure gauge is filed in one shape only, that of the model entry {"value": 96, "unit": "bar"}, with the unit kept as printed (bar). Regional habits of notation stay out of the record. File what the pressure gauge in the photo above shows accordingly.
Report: {"value": 1.2, "unit": "bar"}
